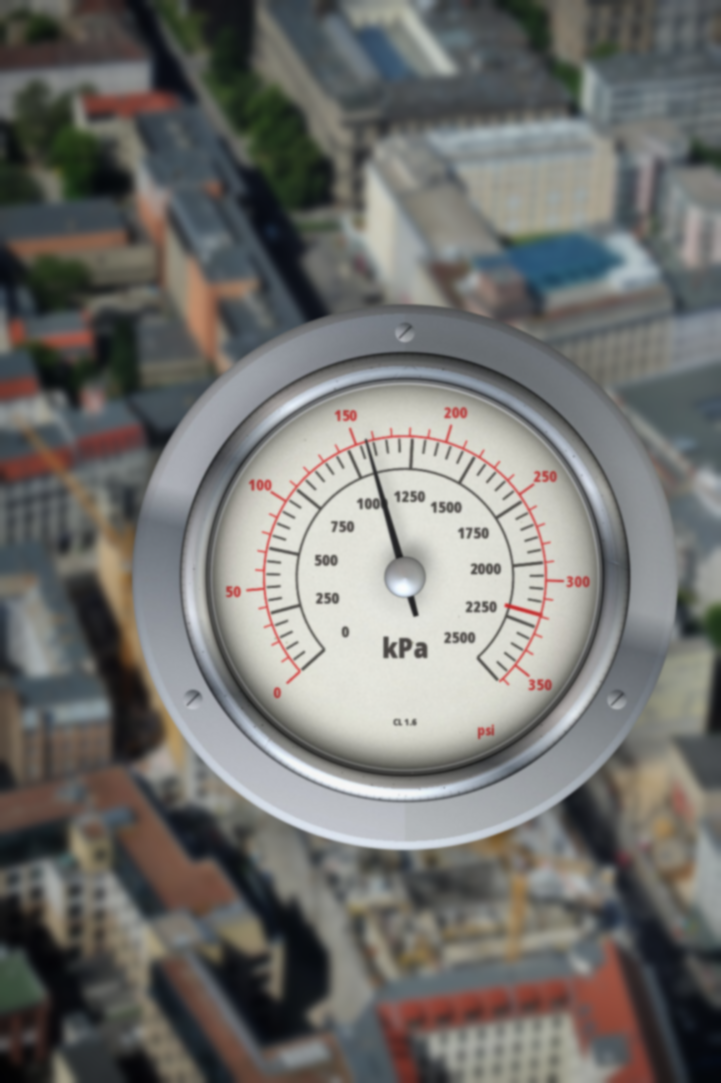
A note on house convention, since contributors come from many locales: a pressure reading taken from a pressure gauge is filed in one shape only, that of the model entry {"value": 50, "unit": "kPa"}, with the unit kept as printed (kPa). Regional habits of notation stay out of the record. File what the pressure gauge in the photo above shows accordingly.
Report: {"value": 1075, "unit": "kPa"}
